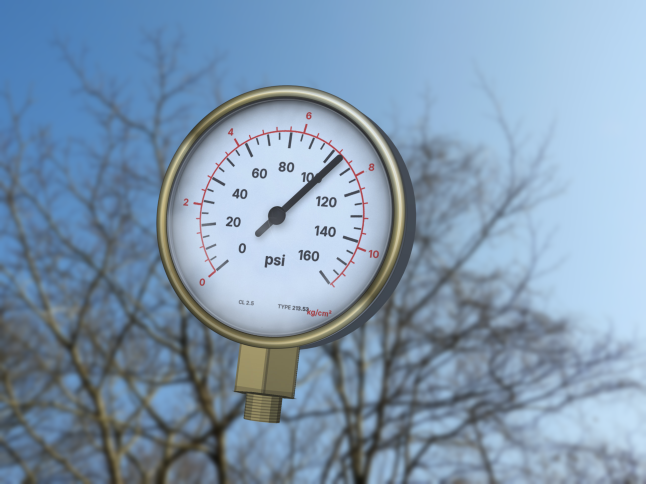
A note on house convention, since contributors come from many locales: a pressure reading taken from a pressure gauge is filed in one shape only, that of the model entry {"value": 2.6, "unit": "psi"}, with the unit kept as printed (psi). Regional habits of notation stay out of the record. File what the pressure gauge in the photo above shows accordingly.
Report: {"value": 105, "unit": "psi"}
